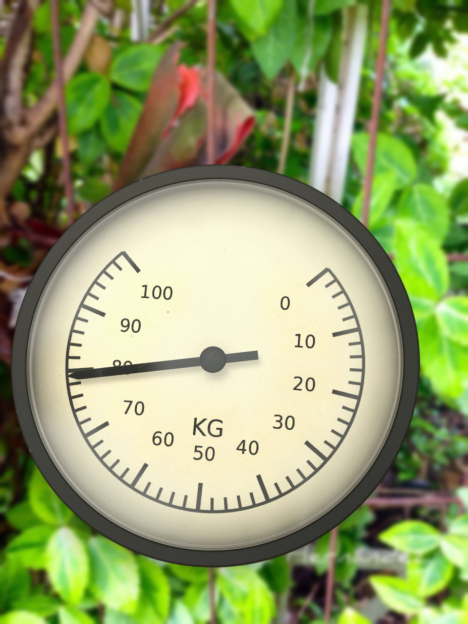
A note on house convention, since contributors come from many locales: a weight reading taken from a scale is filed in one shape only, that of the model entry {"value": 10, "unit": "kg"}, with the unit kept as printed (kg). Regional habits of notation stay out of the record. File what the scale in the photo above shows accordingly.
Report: {"value": 79, "unit": "kg"}
